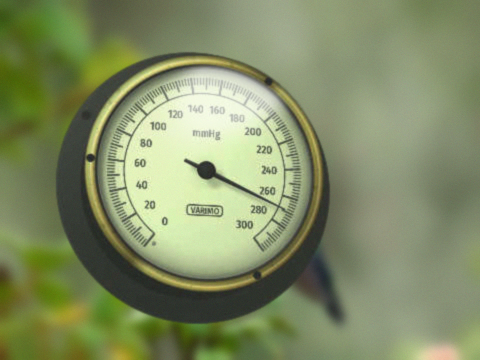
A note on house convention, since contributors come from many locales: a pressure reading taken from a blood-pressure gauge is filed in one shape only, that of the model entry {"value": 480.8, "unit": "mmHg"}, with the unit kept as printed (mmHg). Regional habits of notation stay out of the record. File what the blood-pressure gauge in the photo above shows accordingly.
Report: {"value": 270, "unit": "mmHg"}
